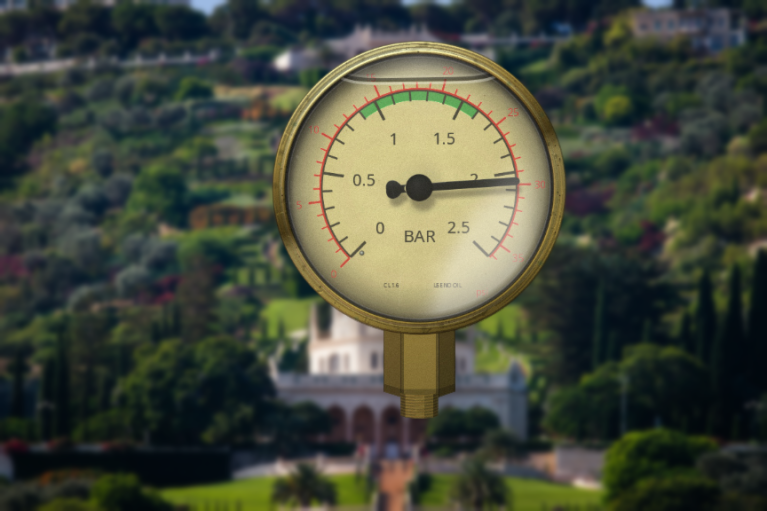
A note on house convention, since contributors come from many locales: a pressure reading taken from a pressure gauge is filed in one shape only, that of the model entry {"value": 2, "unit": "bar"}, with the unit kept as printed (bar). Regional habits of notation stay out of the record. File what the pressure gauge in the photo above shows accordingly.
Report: {"value": 2.05, "unit": "bar"}
